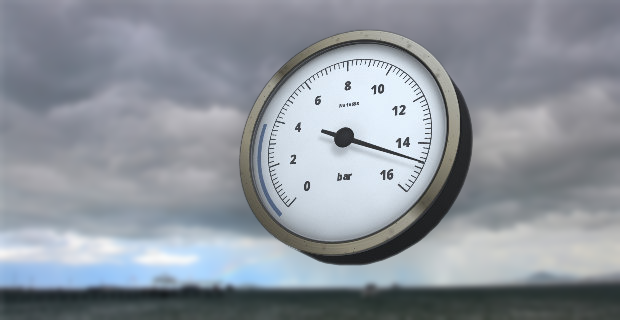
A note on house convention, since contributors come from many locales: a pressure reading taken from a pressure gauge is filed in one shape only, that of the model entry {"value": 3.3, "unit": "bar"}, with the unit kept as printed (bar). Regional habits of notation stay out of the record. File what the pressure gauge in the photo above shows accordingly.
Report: {"value": 14.8, "unit": "bar"}
